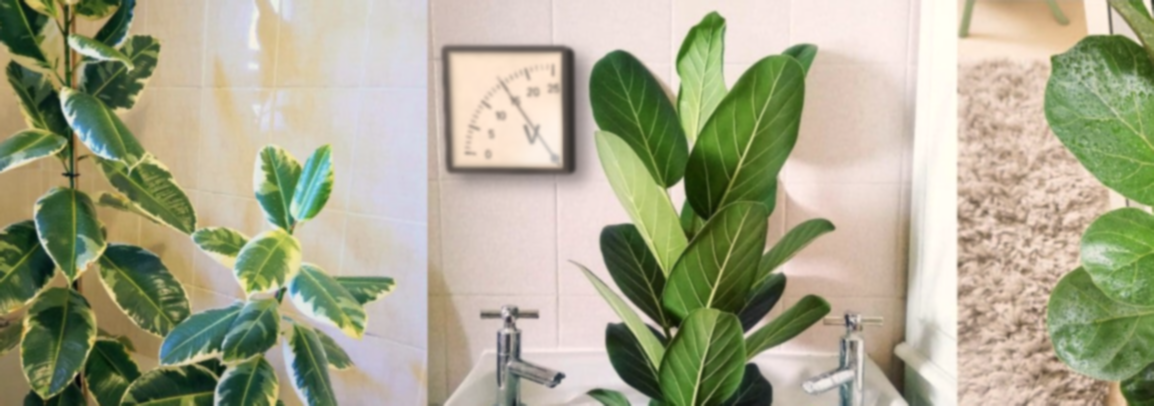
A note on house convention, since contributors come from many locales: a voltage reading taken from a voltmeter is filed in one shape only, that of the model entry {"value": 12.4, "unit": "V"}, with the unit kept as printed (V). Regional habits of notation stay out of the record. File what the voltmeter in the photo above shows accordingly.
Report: {"value": 15, "unit": "V"}
